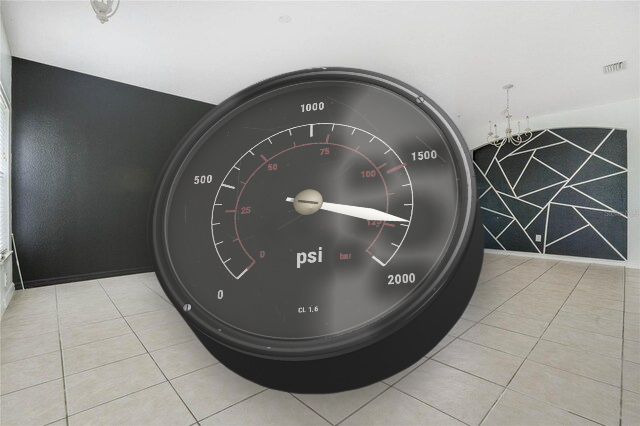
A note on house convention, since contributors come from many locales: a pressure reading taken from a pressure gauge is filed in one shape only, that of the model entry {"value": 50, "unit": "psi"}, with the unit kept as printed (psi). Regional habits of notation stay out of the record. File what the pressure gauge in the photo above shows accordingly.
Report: {"value": 1800, "unit": "psi"}
